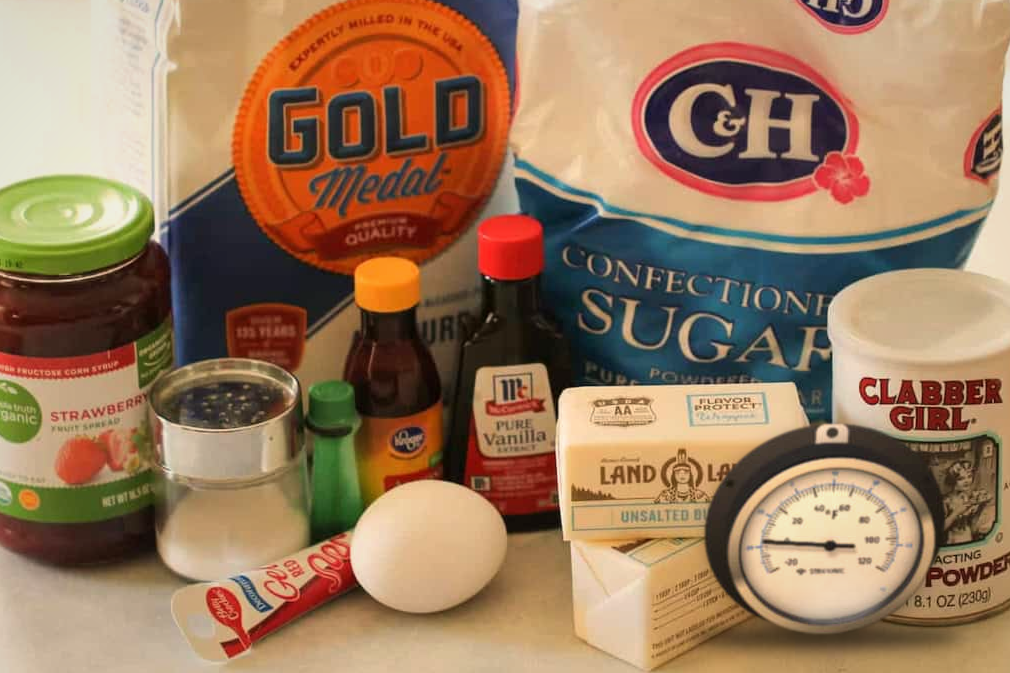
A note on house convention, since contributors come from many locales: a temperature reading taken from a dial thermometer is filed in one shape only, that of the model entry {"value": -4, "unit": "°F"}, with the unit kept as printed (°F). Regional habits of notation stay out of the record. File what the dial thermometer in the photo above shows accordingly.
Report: {"value": 0, "unit": "°F"}
